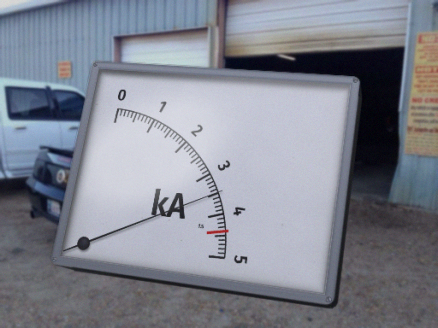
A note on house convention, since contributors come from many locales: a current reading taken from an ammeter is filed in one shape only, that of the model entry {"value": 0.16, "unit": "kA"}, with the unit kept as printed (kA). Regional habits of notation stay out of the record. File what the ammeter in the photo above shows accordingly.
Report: {"value": 3.5, "unit": "kA"}
